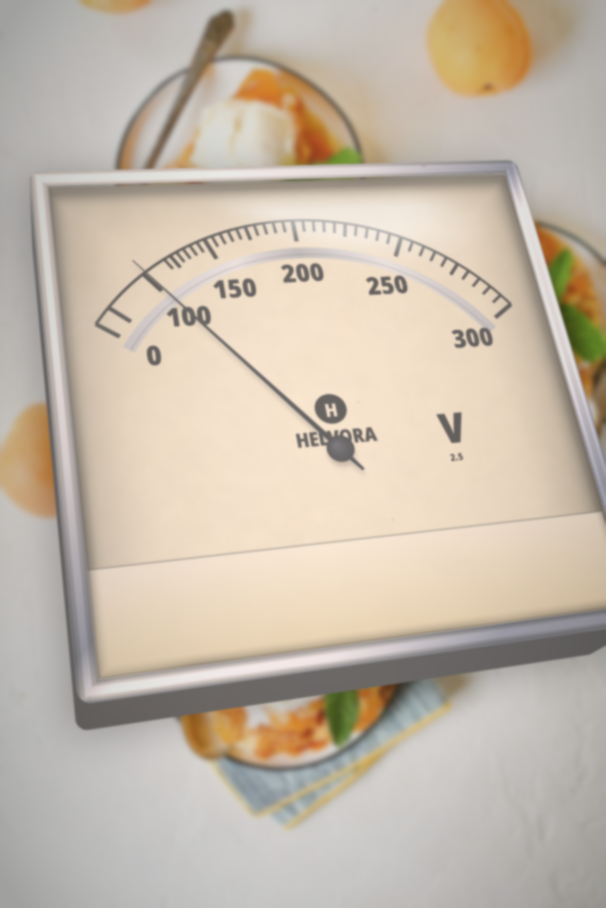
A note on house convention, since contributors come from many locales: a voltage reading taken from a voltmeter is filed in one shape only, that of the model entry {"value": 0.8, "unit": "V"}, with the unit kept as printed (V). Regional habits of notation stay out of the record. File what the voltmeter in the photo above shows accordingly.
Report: {"value": 100, "unit": "V"}
